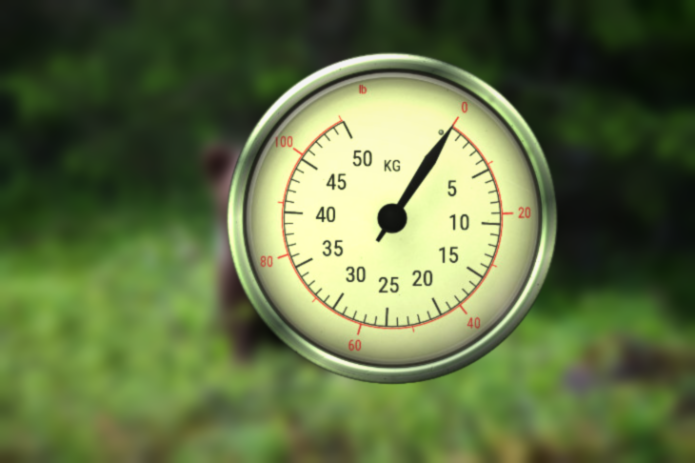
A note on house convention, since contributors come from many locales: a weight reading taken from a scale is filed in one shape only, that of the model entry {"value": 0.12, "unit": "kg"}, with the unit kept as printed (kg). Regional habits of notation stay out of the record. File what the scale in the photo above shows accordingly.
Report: {"value": 0, "unit": "kg"}
